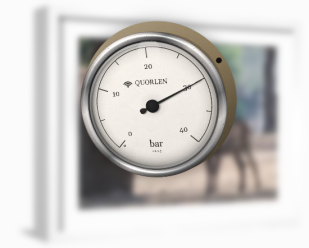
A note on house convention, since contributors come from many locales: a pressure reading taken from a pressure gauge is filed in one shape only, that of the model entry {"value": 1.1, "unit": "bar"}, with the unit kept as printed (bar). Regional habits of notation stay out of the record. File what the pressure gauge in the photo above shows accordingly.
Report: {"value": 30, "unit": "bar"}
